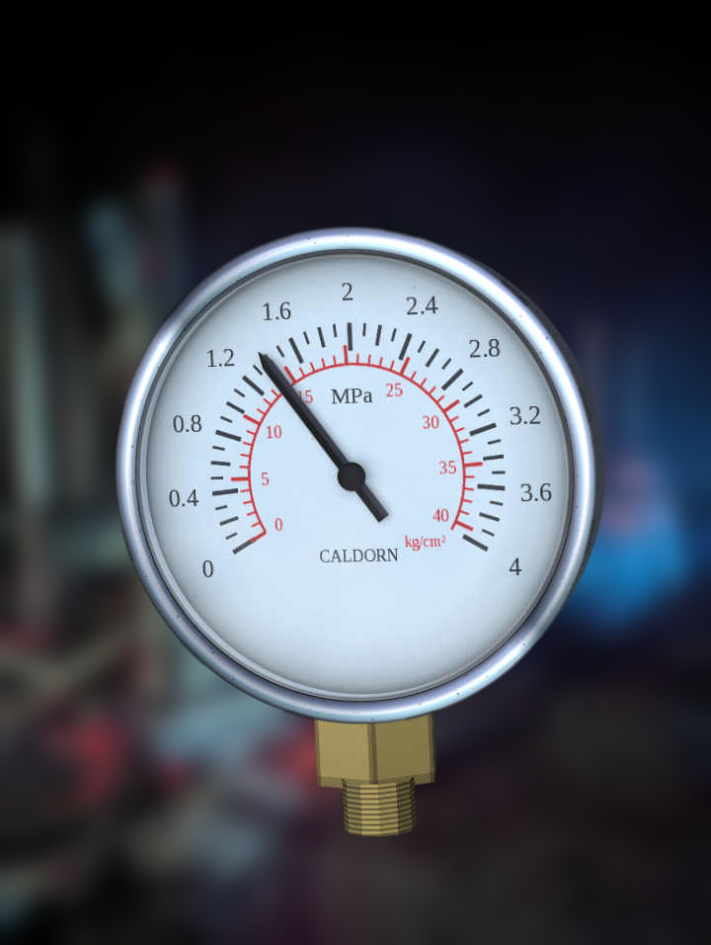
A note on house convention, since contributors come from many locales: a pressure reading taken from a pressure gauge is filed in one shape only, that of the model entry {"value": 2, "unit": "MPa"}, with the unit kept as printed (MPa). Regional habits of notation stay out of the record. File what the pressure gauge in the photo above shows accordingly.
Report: {"value": 1.4, "unit": "MPa"}
